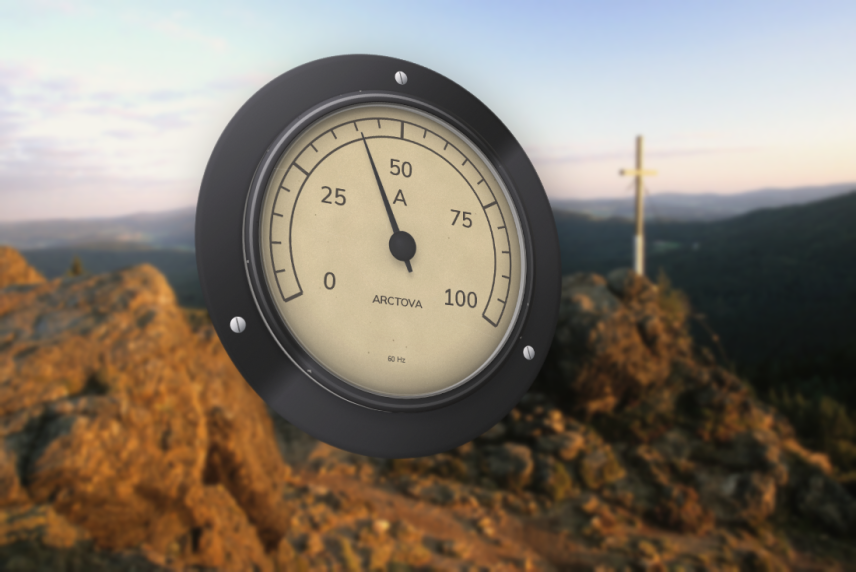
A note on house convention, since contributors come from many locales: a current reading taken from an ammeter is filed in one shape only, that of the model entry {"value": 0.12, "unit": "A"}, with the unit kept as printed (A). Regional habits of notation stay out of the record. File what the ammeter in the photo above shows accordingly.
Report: {"value": 40, "unit": "A"}
